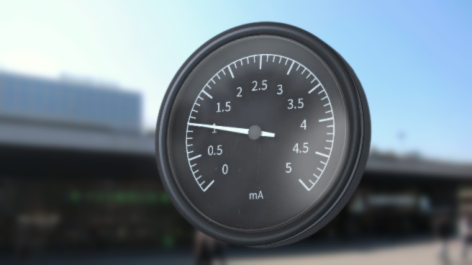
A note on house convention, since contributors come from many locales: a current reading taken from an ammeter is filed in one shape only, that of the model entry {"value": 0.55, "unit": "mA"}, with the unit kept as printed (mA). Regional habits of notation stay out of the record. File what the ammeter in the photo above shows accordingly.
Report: {"value": 1, "unit": "mA"}
